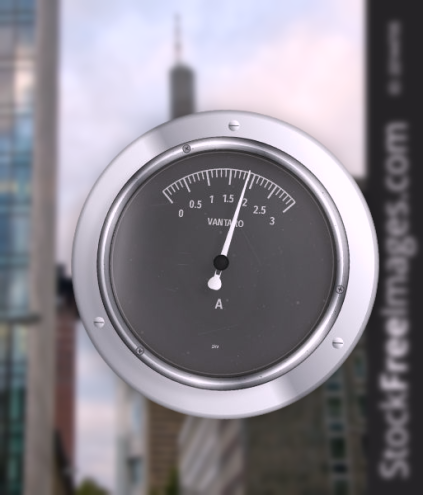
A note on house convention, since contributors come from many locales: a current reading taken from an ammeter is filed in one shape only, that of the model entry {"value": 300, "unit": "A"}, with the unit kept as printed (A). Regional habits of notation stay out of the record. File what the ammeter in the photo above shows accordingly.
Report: {"value": 1.9, "unit": "A"}
